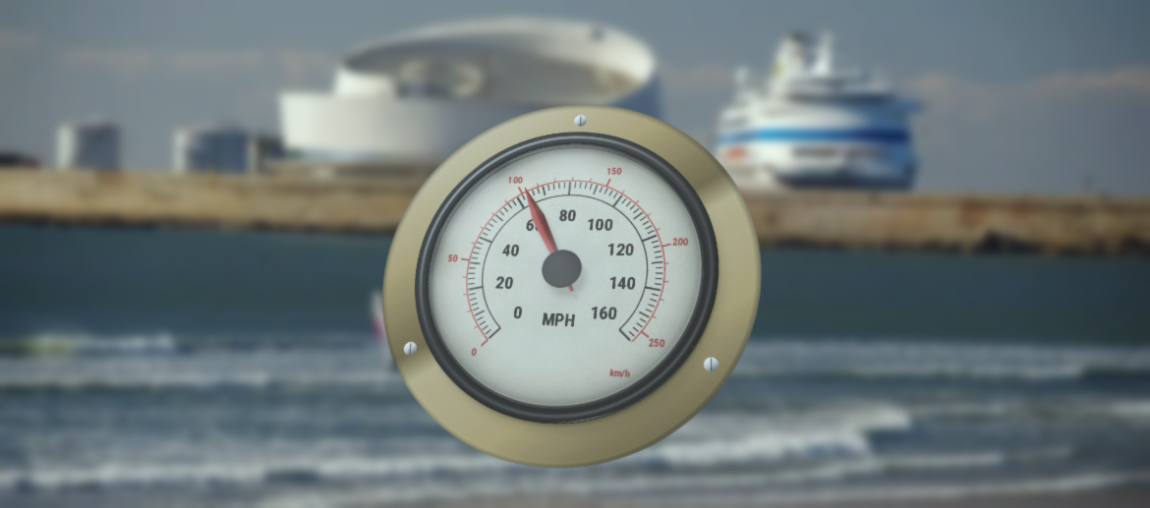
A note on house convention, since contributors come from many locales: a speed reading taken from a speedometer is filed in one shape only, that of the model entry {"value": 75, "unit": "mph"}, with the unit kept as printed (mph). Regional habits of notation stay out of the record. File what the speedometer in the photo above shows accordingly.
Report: {"value": 64, "unit": "mph"}
